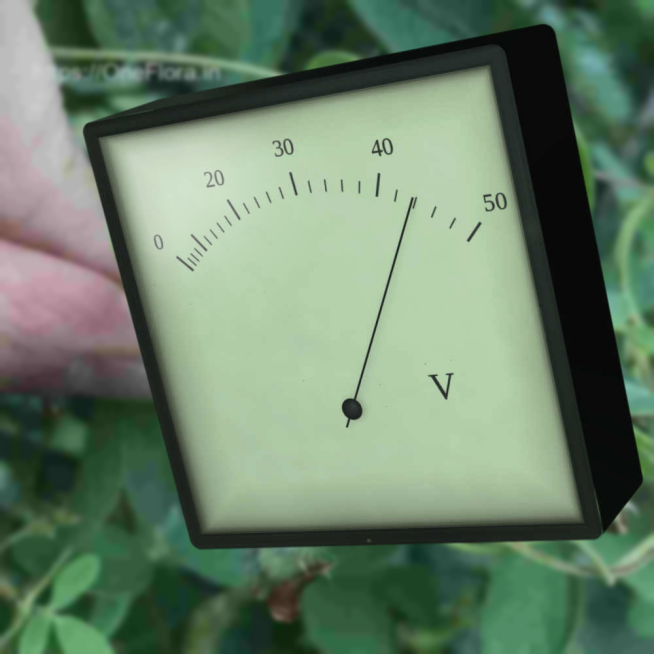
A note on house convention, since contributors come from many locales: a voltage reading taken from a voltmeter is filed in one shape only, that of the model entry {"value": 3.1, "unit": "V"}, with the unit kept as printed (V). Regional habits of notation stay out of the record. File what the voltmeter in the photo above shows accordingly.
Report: {"value": 44, "unit": "V"}
